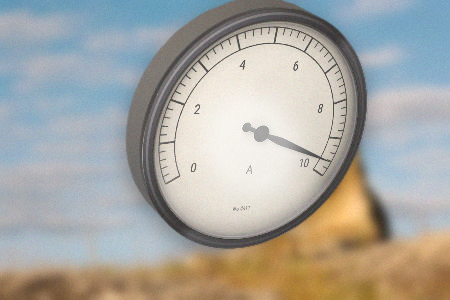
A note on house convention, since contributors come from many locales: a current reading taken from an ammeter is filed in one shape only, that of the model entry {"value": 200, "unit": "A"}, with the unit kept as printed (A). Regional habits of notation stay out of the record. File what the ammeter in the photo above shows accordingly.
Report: {"value": 9.6, "unit": "A"}
